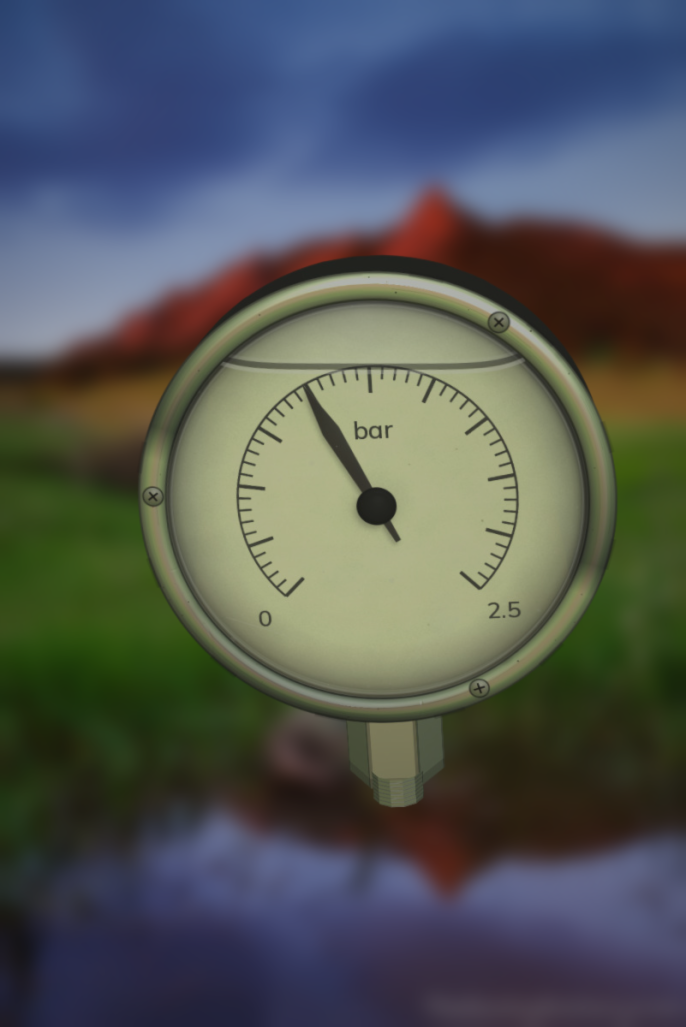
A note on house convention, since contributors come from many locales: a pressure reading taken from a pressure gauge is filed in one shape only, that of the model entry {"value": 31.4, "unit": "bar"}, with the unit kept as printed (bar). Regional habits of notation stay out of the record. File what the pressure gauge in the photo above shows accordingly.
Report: {"value": 1, "unit": "bar"}
